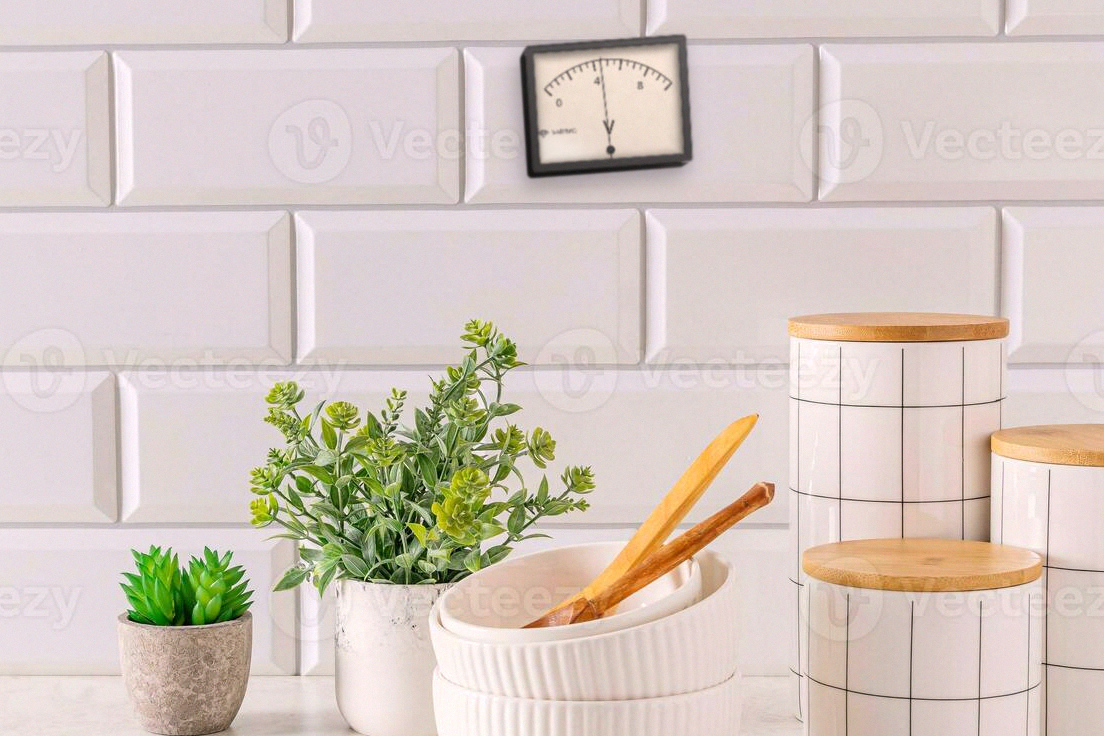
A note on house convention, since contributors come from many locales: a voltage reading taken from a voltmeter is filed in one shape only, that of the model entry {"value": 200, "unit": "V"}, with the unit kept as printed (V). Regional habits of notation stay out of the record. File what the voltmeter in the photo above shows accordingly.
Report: {"value": 4.5, "unit": "V"}
